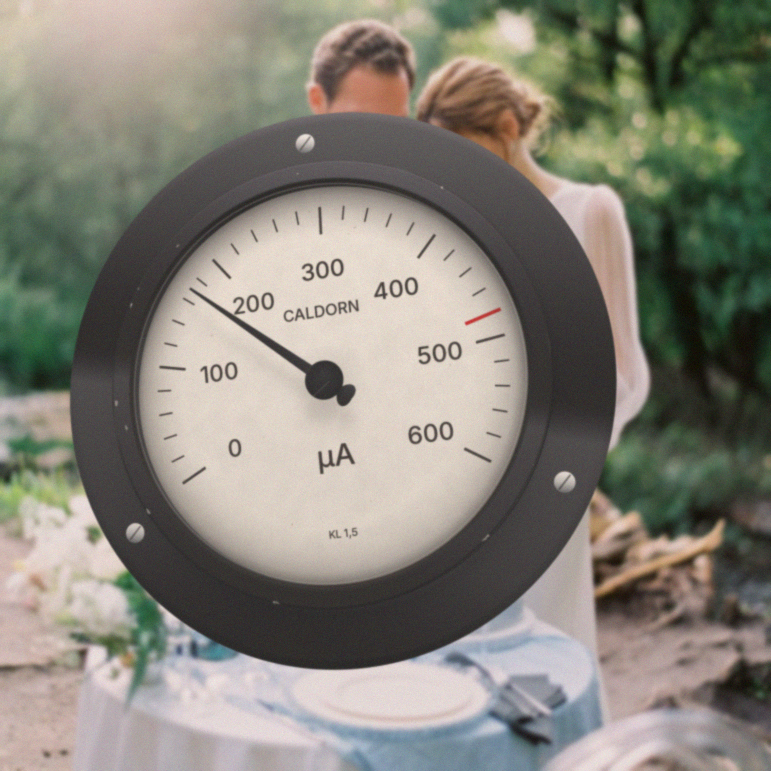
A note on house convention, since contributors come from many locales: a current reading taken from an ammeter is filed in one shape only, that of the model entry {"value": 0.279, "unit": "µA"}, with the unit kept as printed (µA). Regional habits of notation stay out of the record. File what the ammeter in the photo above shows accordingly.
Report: {"value": 170, "unit": "µA"}
